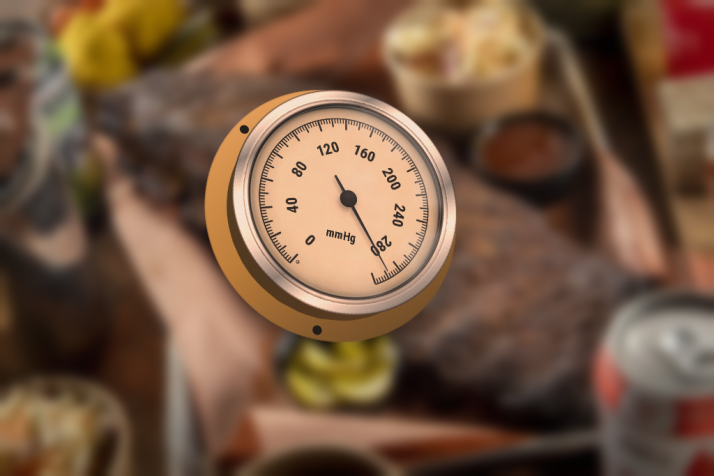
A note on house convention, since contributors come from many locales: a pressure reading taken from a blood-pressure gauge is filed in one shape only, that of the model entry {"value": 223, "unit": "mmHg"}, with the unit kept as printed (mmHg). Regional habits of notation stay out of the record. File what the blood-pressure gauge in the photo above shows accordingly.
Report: {"value": 290, "unit": "mmHg"}
